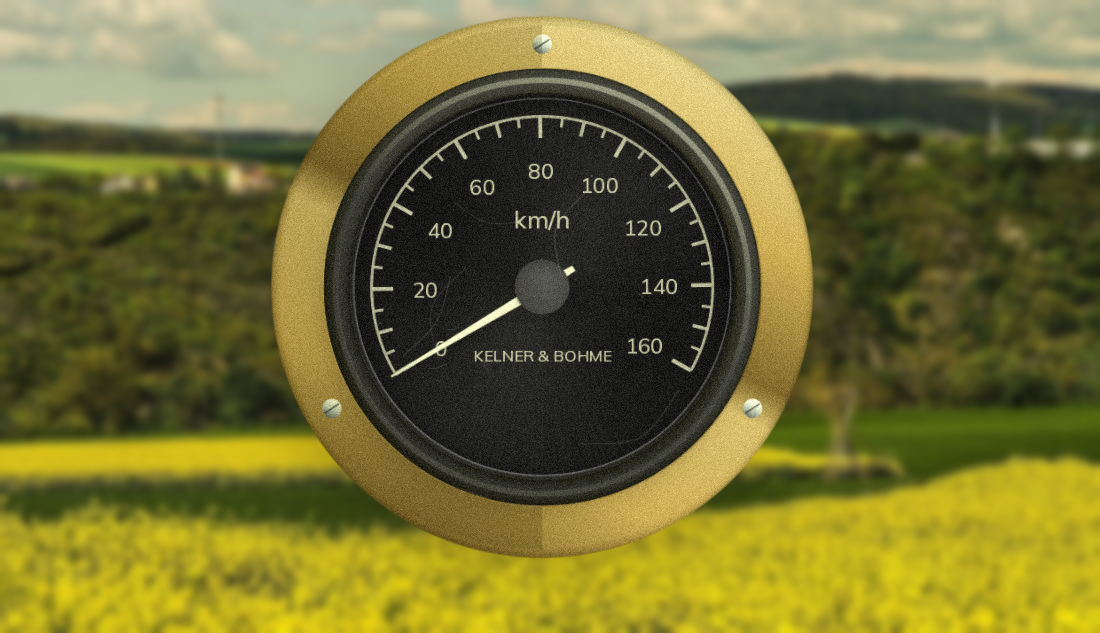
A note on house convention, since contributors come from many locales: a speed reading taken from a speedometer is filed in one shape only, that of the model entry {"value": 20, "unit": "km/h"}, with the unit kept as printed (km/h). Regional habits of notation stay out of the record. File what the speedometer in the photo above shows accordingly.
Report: {"value": 0, "unit": "km/h"}
